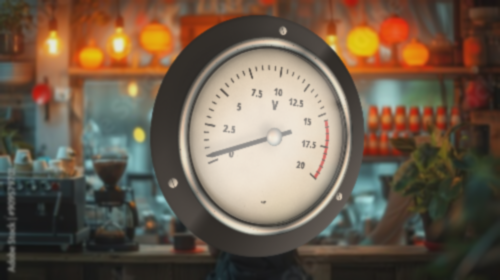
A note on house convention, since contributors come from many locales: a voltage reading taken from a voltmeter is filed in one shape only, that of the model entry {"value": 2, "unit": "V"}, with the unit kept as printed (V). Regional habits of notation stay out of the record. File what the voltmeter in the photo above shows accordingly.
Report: {"value": 0.5, "unit": "V"}
